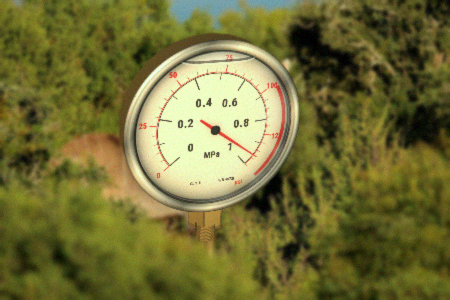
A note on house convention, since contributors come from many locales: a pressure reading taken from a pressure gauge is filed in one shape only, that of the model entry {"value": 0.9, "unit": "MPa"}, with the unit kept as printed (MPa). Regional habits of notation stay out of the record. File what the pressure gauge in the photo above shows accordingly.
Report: {"value": 0.95, "unit": "MPa"}
